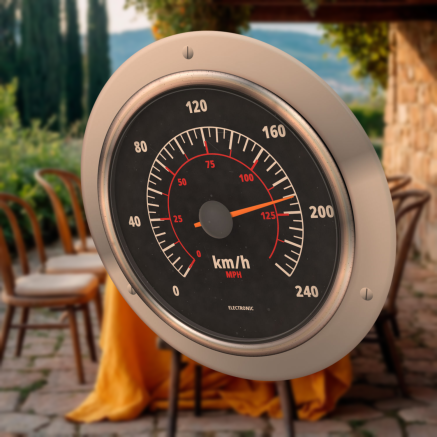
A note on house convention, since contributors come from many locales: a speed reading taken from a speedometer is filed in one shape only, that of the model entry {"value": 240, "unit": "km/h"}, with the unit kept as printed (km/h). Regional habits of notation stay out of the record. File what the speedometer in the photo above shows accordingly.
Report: {"value": 190, "unit": "km/h"}
